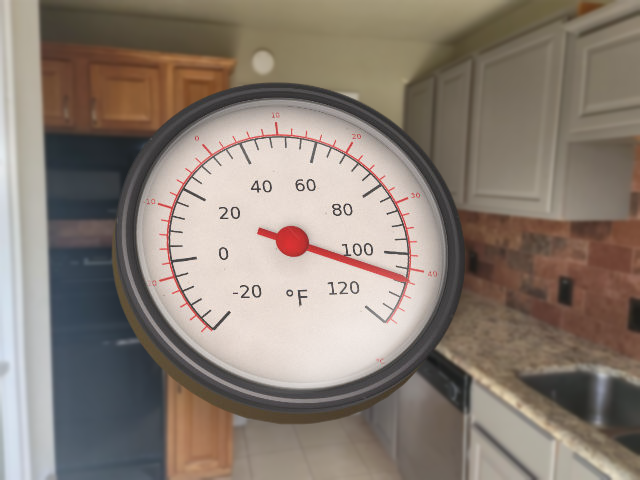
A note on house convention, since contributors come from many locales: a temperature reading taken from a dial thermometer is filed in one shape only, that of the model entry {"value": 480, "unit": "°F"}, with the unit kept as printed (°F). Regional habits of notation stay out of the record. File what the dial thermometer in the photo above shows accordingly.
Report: {"value": 108, "unit": "°F"}
